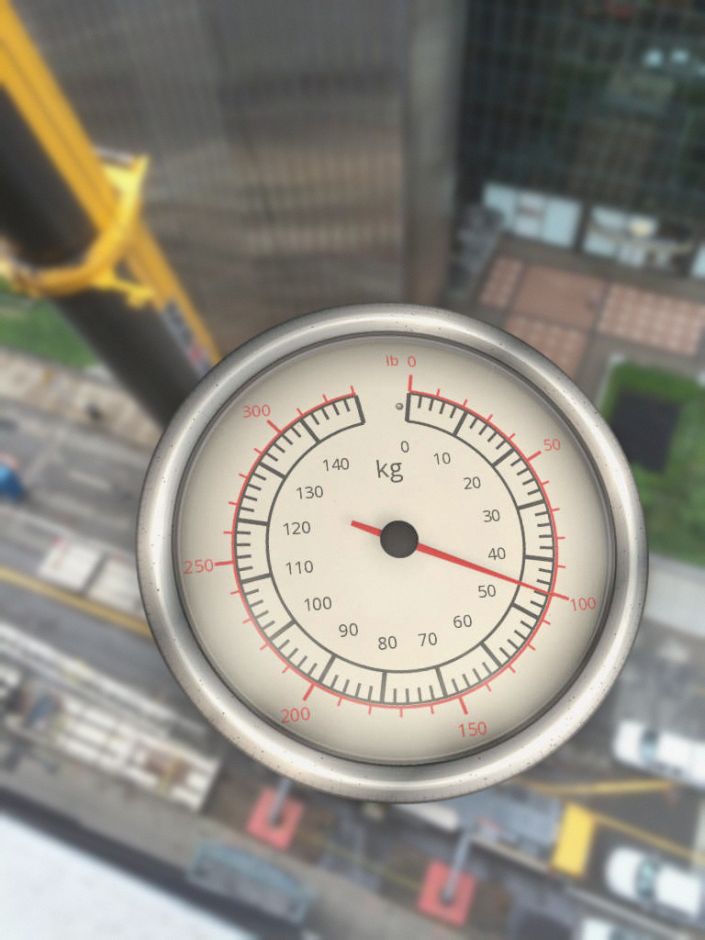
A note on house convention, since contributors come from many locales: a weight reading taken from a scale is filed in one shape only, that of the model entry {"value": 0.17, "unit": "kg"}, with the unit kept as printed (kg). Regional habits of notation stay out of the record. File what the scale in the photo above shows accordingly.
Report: {"value": 46, "unit": "kg"}
